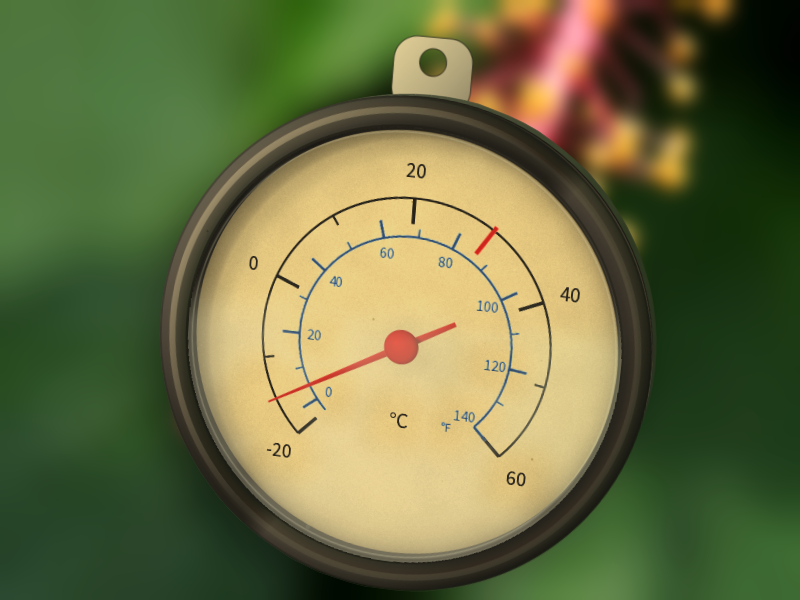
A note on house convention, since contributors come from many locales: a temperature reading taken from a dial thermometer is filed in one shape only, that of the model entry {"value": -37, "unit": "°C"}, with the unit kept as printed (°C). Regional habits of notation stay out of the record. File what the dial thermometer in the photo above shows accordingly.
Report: {"value": -15, "unit": "°C"}
